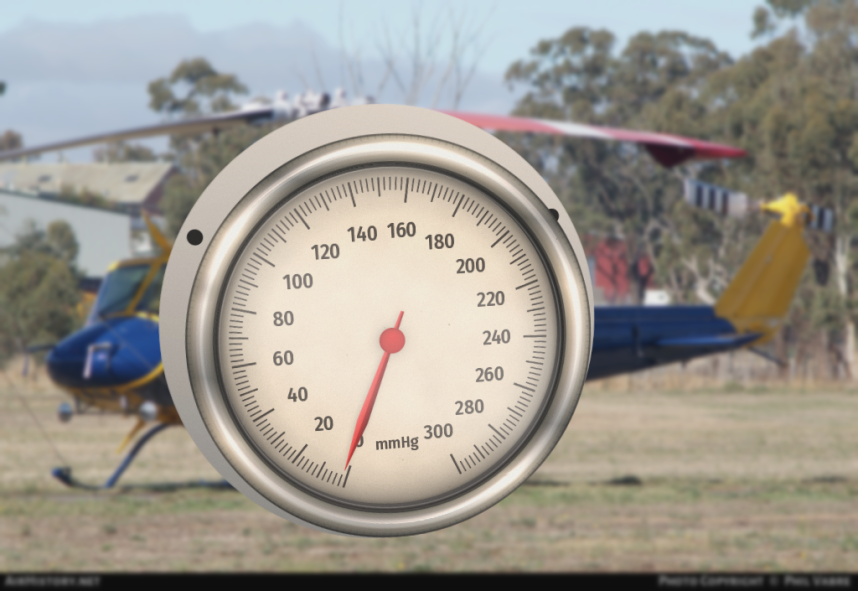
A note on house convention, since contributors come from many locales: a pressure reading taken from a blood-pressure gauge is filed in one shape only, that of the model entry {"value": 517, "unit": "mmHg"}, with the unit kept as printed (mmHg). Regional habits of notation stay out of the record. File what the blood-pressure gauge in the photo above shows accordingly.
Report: {"value": 2, "unit": "mmHg"}
